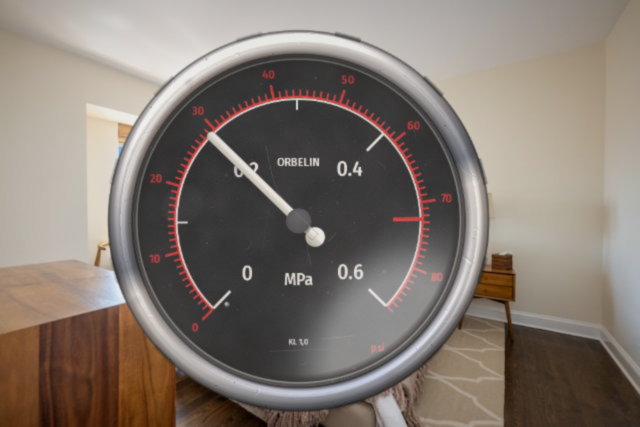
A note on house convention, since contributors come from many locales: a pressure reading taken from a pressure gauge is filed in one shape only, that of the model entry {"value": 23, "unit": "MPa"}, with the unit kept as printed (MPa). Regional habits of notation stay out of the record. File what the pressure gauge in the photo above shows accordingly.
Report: {"value": 0.2, "unit": "MPa"}
